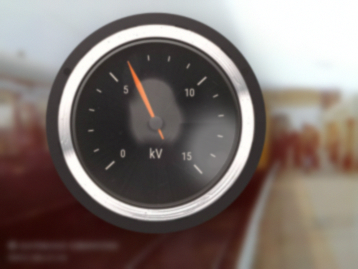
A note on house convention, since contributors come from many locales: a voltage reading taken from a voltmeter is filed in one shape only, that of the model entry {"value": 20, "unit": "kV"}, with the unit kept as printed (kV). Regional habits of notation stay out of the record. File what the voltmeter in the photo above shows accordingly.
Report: {"value": 6, "unit": "kV"}
